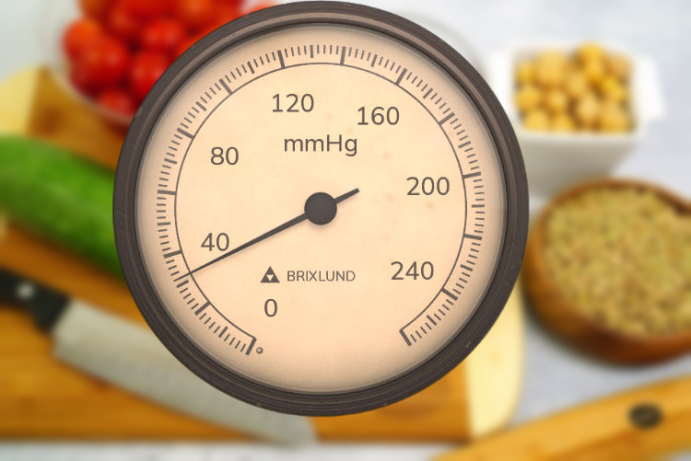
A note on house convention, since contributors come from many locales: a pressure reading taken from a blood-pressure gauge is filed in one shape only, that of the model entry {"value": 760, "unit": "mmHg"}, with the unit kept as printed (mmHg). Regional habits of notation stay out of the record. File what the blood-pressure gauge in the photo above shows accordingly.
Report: {"value": 32, "unit": "mmHg"}
